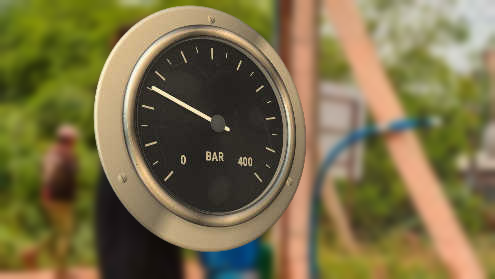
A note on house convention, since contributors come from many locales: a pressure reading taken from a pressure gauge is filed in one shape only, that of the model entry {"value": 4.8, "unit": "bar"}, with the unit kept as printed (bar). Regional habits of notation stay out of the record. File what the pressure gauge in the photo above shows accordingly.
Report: {"value": 100, "unit": "bar"}
